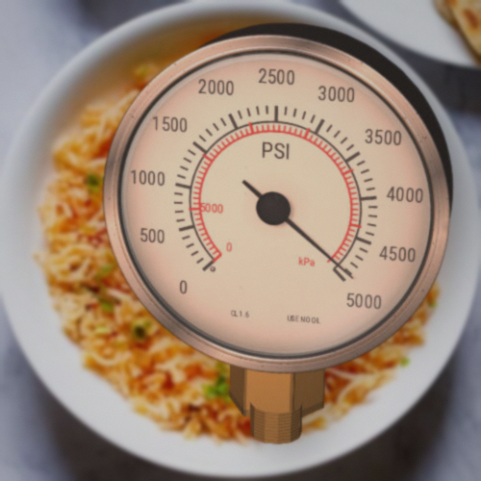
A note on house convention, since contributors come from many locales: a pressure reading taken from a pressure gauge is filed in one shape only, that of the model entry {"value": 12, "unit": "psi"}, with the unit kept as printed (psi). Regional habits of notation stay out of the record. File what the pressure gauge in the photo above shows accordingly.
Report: {"value": 4900, "unit": "psi"}
